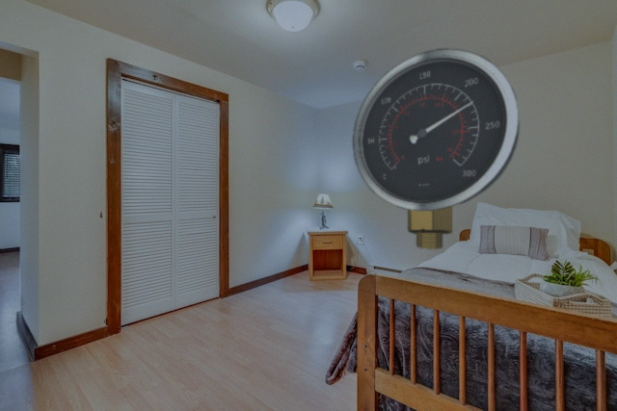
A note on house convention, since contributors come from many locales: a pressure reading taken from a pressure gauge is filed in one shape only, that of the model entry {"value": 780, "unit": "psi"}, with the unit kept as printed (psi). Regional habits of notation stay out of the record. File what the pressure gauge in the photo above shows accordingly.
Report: {"value": 220, "unit": "psi"}
